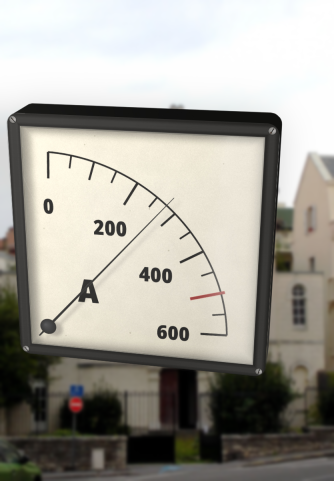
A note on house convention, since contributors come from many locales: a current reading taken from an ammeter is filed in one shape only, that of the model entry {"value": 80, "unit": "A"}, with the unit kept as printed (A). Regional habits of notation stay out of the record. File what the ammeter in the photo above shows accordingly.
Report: {"value": 275, "unit": "A"}
